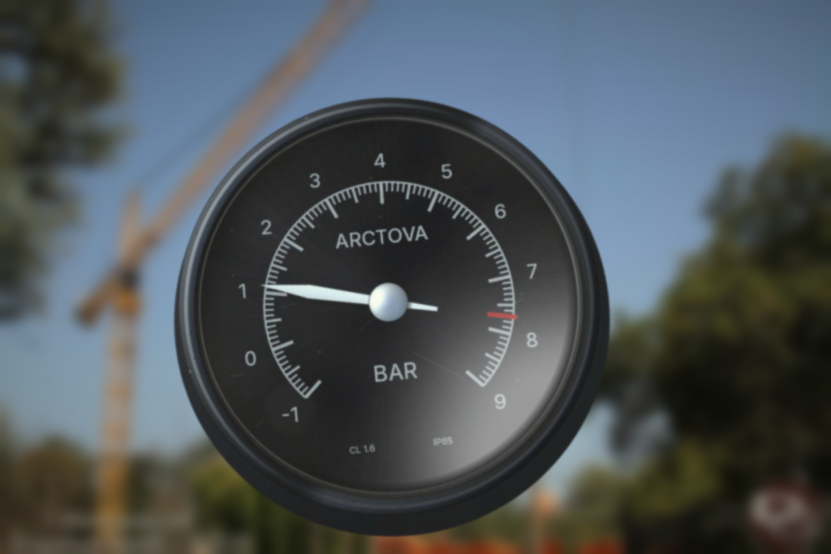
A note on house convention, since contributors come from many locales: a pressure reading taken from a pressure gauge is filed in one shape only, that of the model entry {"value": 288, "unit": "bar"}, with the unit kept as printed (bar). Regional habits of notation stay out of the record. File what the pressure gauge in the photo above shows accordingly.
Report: {"value": 1.1, "unit": "bar"}
